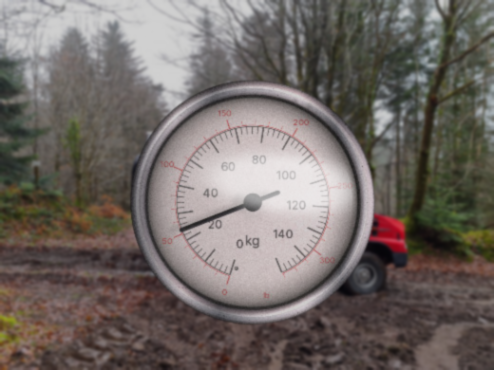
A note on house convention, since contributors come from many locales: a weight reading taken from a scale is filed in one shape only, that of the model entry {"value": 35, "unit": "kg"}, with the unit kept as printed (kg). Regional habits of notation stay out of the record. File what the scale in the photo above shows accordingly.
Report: {"value": 24, "unit": "kg"}
